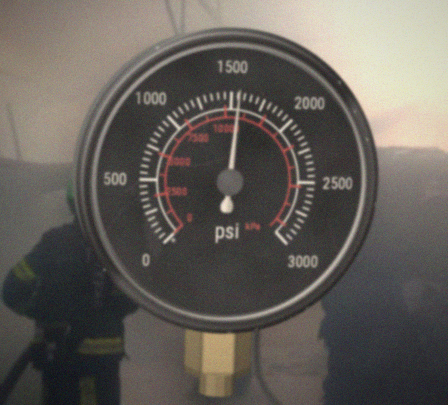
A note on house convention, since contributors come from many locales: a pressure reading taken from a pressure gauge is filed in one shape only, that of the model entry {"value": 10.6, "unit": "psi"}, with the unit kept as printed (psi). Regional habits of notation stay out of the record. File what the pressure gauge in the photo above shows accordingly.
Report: {"value": 1550, "unit": "psi"}
